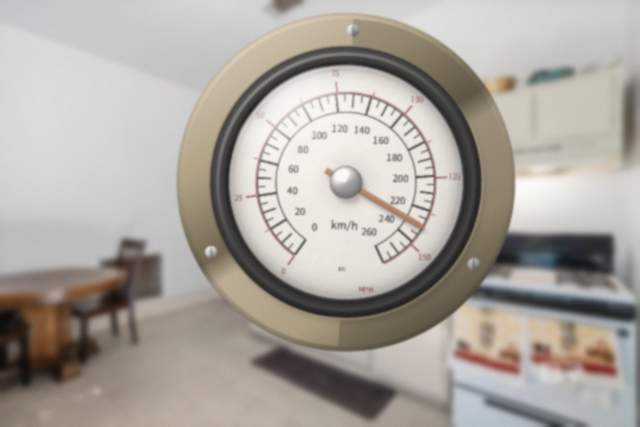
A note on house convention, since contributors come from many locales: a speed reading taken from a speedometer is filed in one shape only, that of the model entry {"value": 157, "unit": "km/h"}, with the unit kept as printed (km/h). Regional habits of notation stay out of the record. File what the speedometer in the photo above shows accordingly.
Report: {"value": 230, "unit": "km/h"}
